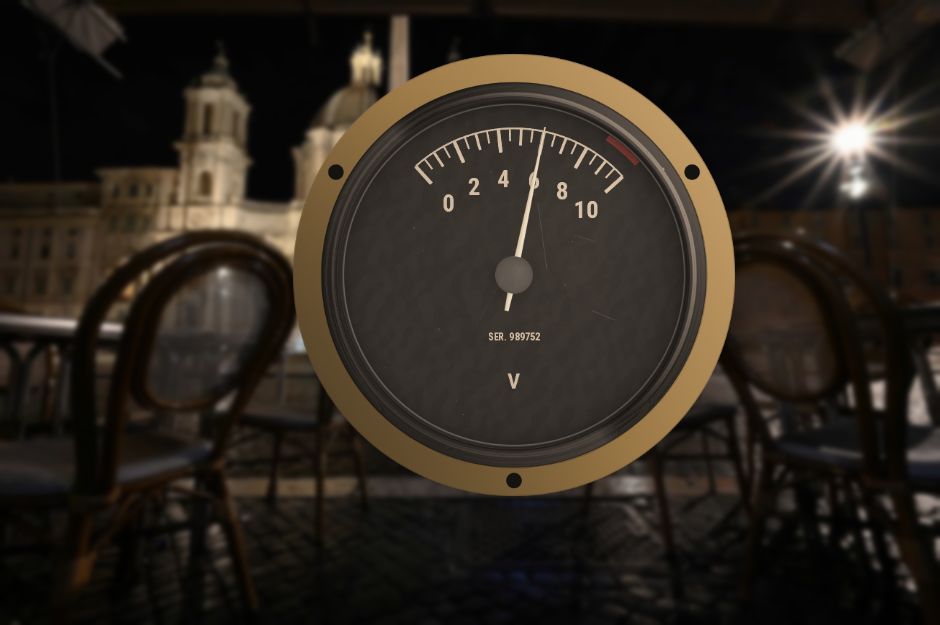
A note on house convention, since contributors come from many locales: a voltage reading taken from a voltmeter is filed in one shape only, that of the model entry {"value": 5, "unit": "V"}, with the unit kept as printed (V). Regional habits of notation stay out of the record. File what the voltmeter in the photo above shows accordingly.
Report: {"value": 6, "unit": "V"}
